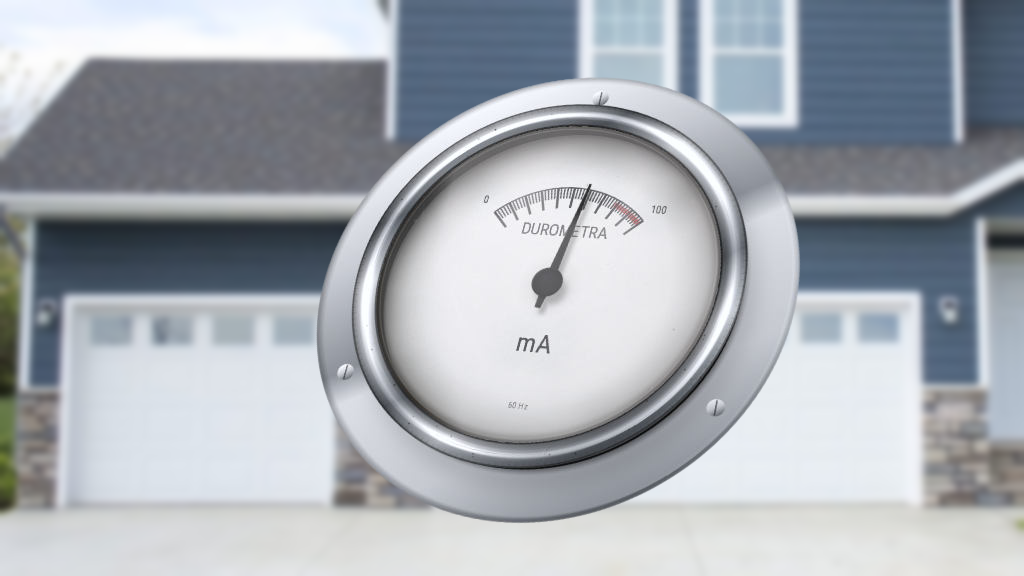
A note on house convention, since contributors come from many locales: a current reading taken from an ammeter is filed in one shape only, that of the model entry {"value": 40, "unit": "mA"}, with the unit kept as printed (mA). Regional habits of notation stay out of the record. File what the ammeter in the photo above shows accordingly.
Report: {"value": 60, "unit": "mA"}
